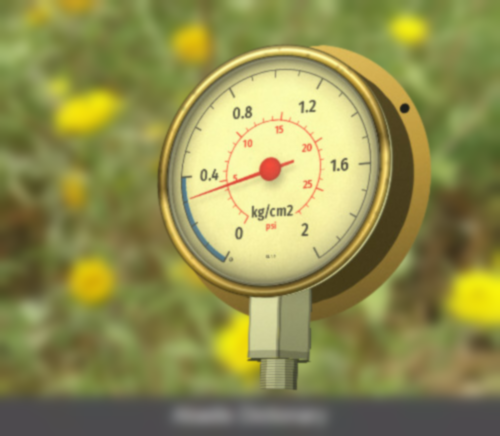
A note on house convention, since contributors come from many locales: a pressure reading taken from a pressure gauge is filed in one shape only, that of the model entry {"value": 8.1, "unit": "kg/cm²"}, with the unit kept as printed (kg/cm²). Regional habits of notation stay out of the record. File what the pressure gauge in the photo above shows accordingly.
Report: {"value": 0.3, "unit": "kg/cm²"}
